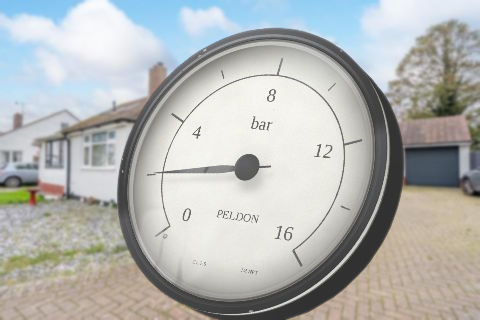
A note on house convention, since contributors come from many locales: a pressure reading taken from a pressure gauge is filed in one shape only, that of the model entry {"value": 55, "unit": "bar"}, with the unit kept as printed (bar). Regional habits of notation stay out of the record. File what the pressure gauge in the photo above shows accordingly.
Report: {"value": 2, "unit": "bar"}
